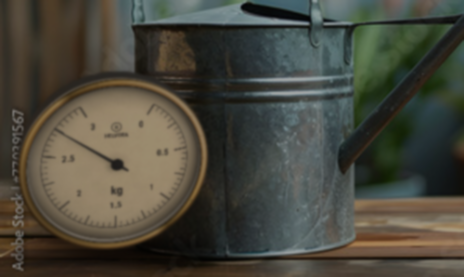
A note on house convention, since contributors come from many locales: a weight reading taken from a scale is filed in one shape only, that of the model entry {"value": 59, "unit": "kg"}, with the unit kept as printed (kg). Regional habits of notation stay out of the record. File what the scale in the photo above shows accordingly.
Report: {"value": 2.75, "unit": "kg"}
